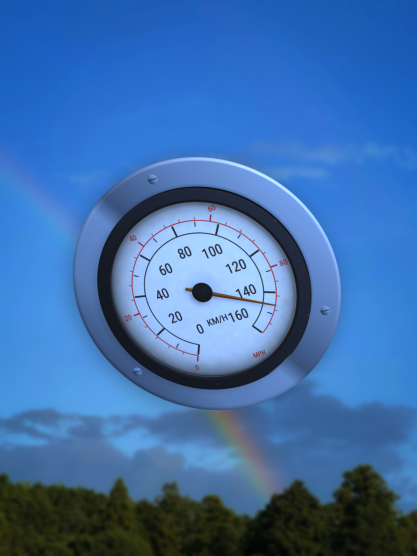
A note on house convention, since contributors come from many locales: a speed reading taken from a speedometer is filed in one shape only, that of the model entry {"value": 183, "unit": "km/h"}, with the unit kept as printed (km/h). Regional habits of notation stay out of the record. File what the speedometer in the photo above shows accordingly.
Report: {"value": 145, "unit": "km/h"}
